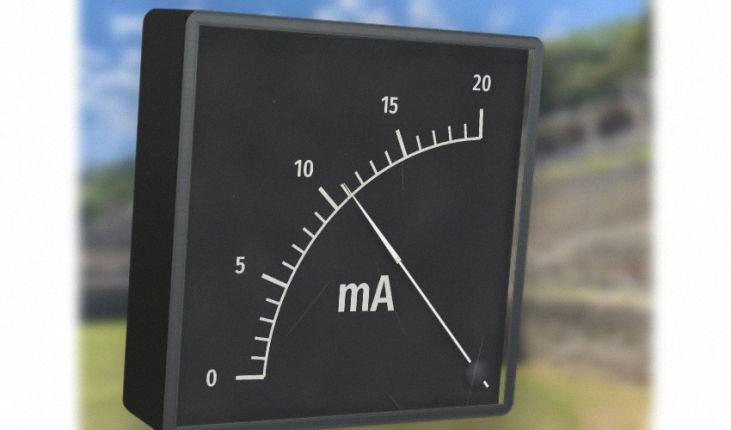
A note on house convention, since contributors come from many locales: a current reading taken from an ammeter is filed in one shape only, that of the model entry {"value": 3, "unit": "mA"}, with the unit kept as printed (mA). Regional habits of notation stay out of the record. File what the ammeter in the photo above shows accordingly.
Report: {"value": 11, "unit": "mA"}
